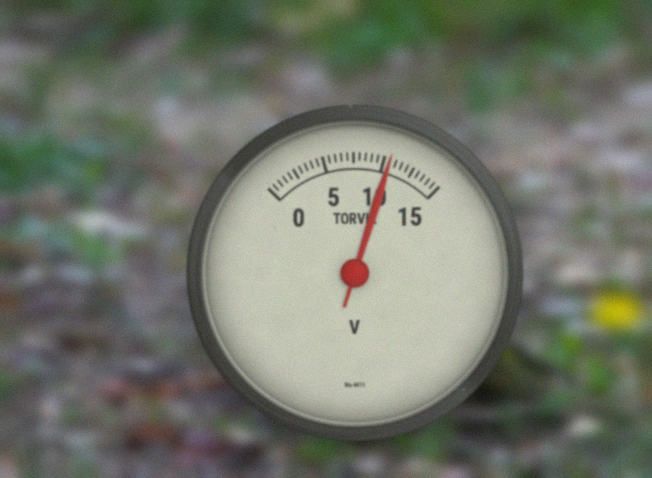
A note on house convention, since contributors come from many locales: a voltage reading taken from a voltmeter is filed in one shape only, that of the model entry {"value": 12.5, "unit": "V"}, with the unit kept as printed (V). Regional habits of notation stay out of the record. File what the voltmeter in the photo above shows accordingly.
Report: {"value": 10.5, "unit": "V"}
